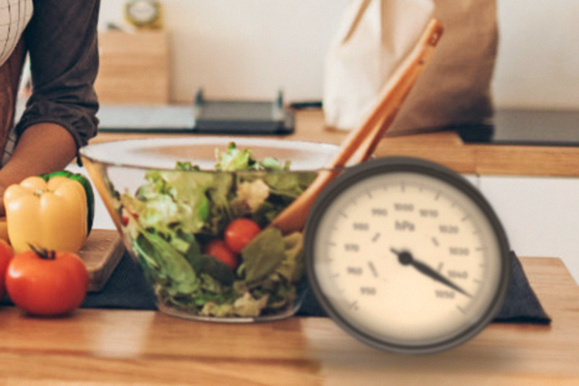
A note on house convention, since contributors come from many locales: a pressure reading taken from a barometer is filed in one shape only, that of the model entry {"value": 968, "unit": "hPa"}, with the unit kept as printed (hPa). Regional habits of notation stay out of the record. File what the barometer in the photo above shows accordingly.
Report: {"value": 1045, "unit": "hPa"}
